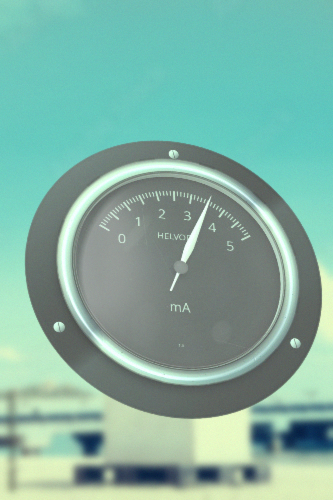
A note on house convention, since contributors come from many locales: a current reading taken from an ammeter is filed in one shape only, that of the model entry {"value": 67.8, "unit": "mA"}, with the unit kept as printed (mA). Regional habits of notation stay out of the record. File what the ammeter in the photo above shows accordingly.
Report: {"value": 3.5, "unit": "mA"}
